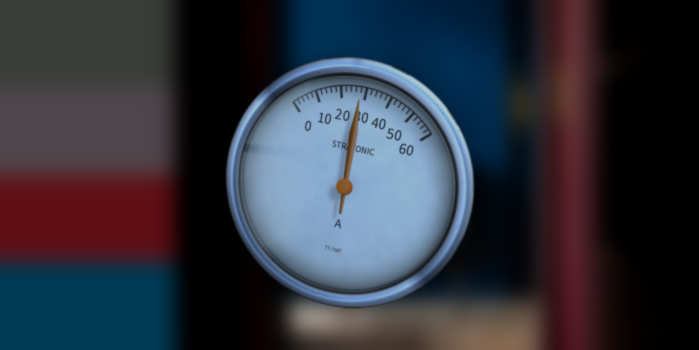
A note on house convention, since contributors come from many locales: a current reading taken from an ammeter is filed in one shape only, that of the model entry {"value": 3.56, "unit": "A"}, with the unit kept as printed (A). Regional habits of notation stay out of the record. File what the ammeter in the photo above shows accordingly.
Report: {"value": 28, "unit": "A"}
